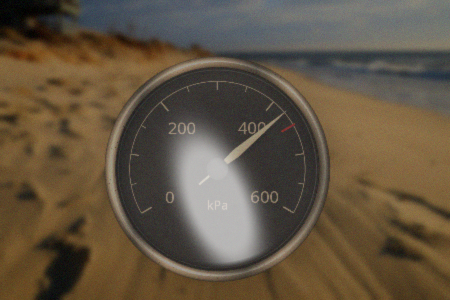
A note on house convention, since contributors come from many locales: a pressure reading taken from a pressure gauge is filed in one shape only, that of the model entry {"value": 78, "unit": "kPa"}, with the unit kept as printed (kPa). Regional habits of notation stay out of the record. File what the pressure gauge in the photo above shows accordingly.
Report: {"value": 425, "unit": "kPa"}
